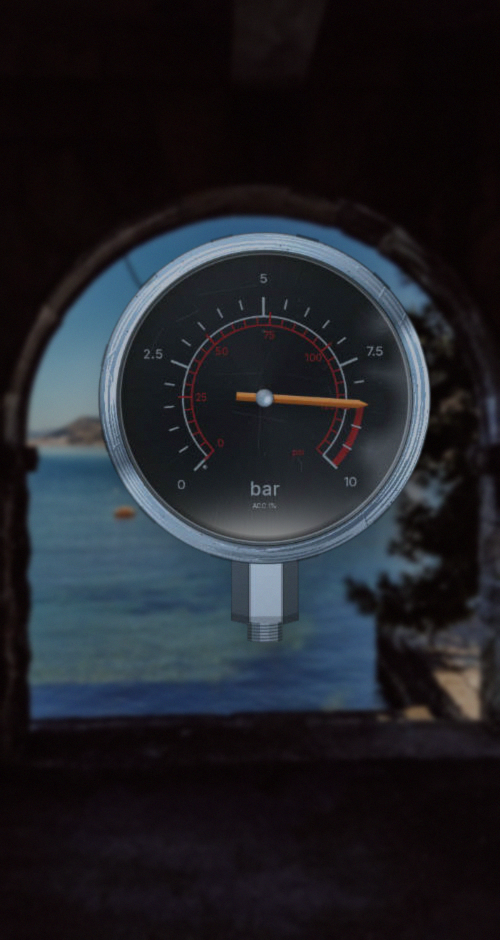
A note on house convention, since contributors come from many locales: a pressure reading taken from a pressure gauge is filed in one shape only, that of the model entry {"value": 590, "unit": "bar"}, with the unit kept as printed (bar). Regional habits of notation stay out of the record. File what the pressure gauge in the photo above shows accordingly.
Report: {"value": 8.5, "unit": "bar"}
